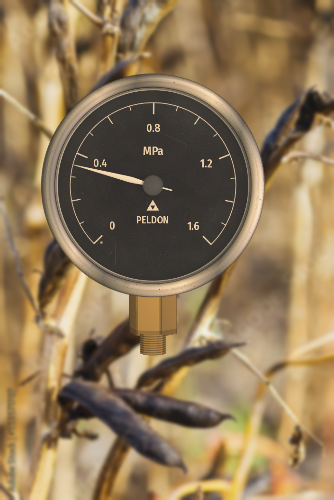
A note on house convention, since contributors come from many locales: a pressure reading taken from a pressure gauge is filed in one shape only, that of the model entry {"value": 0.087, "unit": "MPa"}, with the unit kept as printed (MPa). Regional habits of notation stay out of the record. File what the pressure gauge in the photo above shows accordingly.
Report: {"value": 0.35, "unit": "MPa"}
